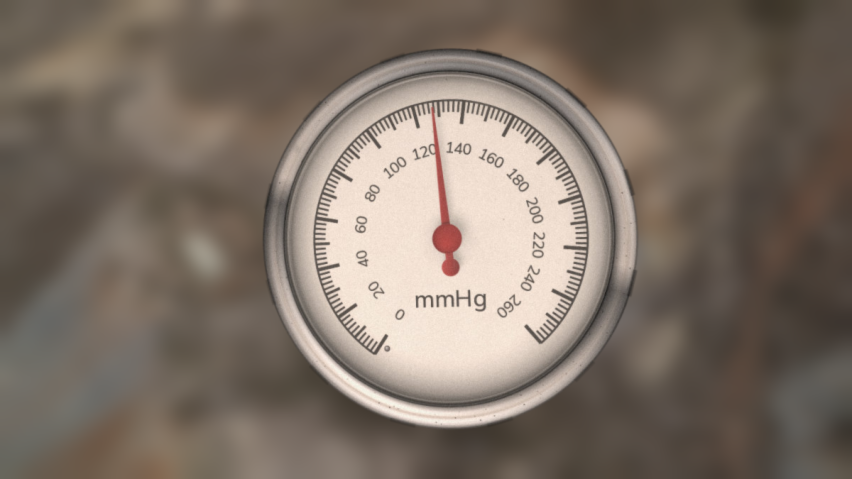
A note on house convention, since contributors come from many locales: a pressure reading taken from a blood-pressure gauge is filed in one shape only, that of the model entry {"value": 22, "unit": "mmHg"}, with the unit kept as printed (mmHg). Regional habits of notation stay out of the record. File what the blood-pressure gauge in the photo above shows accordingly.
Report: {"value": 128, "unit": "mmHg"}
